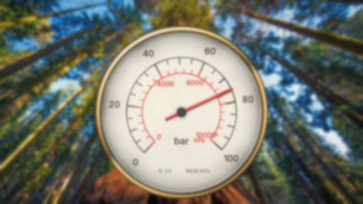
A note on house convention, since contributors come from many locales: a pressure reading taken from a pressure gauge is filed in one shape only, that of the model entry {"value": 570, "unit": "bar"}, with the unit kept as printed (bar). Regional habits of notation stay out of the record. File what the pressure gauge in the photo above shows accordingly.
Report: {"value": 75, "unit": "bar"}
